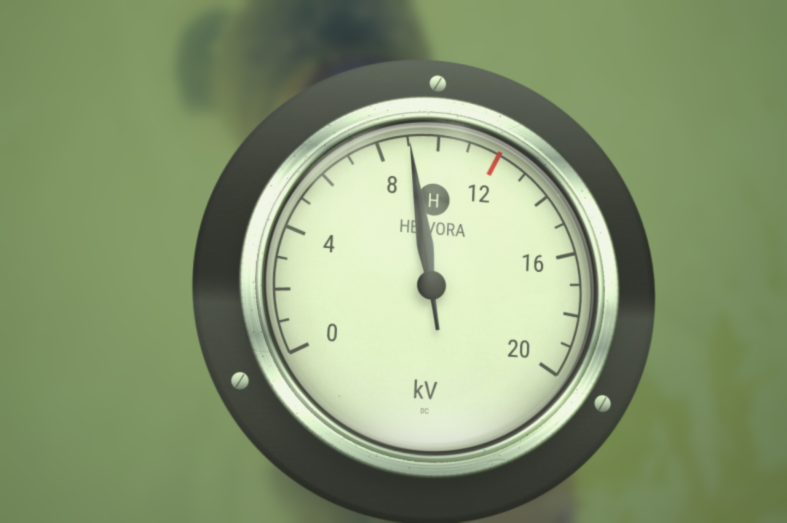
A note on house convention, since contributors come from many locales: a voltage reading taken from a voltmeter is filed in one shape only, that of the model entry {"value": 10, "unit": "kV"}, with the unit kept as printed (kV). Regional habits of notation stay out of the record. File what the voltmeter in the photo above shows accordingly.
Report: {"value": 9, "unit": "kV"}
